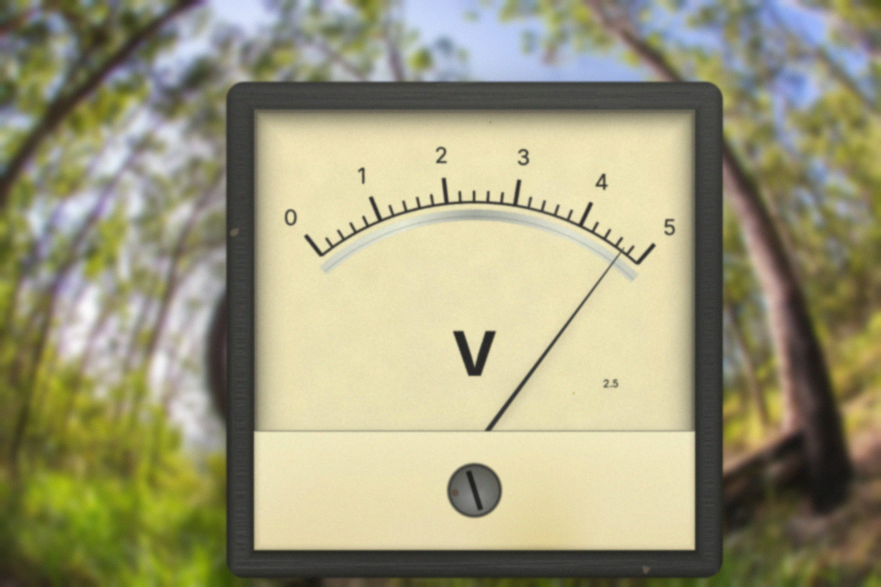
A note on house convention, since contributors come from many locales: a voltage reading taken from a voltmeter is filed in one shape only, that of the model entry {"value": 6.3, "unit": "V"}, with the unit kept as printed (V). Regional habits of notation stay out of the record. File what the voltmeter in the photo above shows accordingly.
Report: {"value": 4.7, "unit": "V"}
